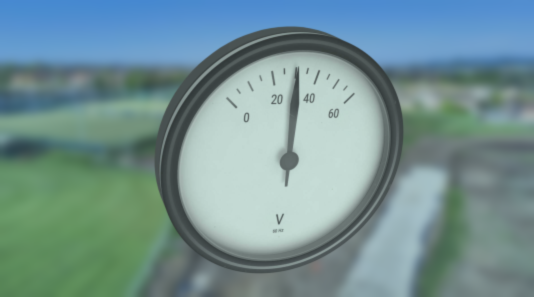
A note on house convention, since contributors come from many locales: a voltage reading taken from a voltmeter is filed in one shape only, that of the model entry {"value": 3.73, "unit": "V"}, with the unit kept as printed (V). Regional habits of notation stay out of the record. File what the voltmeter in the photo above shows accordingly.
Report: {"value": 30, "unit": "V"}
